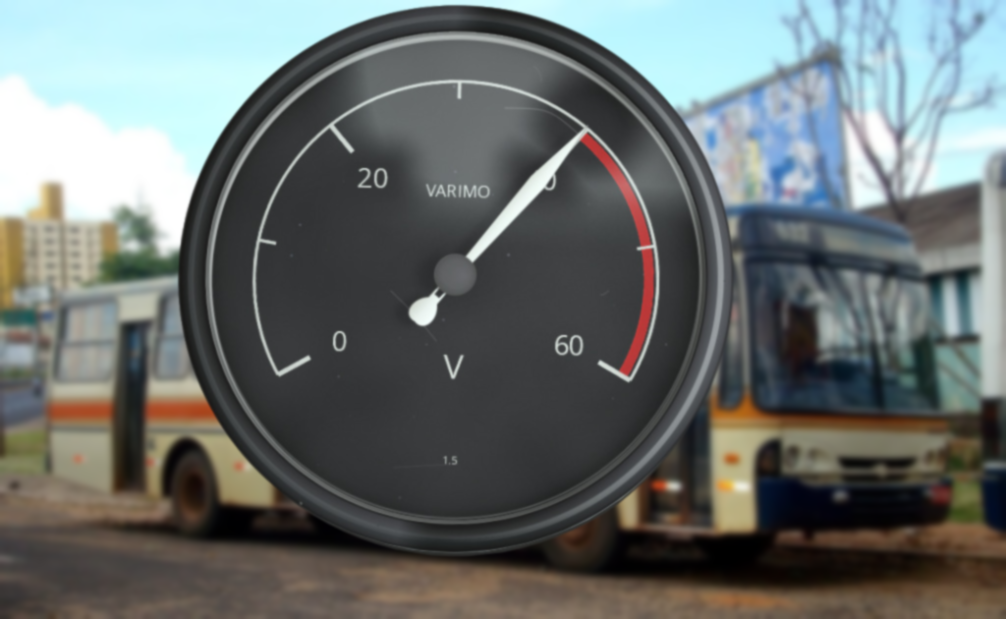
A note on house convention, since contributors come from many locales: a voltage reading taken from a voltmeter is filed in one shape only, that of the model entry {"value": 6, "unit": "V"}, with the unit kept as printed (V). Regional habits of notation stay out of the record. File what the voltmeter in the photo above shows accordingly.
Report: {"value": 40, "unit": "V"}
